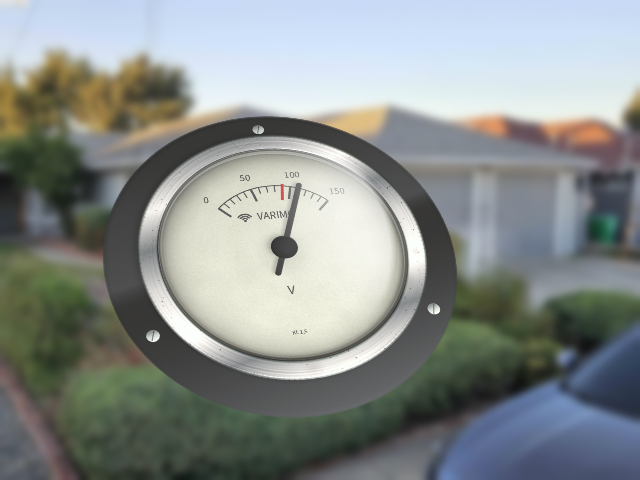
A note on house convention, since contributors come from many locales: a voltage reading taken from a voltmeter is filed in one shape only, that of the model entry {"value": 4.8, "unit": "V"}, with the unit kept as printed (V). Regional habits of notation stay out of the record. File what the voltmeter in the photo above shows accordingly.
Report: {"value": 110, "unit": "V"}
